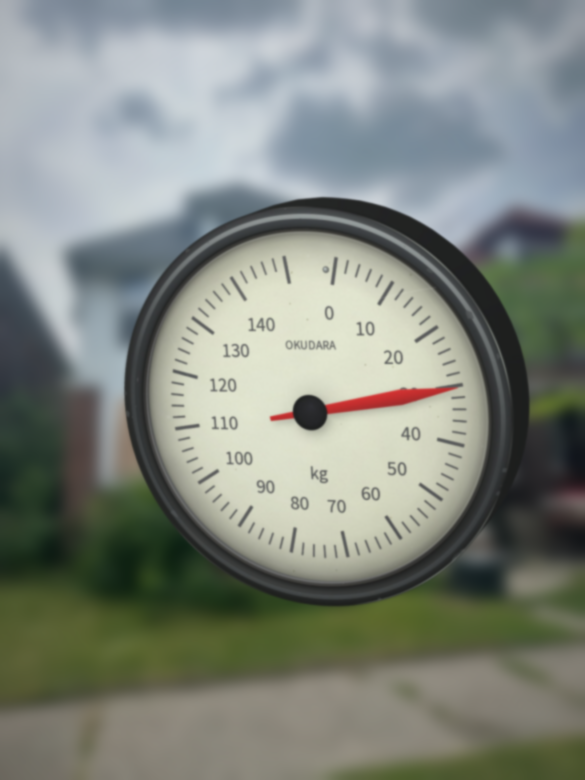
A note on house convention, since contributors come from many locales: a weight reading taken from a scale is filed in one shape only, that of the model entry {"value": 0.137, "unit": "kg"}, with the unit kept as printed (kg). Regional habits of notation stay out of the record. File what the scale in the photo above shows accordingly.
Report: {"value": 30, "unit": "kg"}
